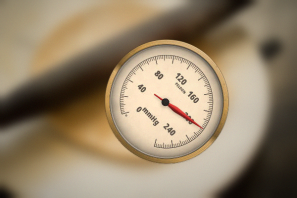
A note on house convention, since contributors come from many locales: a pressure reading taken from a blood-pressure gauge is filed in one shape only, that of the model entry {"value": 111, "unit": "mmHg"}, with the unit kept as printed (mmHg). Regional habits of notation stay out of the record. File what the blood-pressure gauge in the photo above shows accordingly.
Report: {"value": 200, "unit": "mmHg"}
